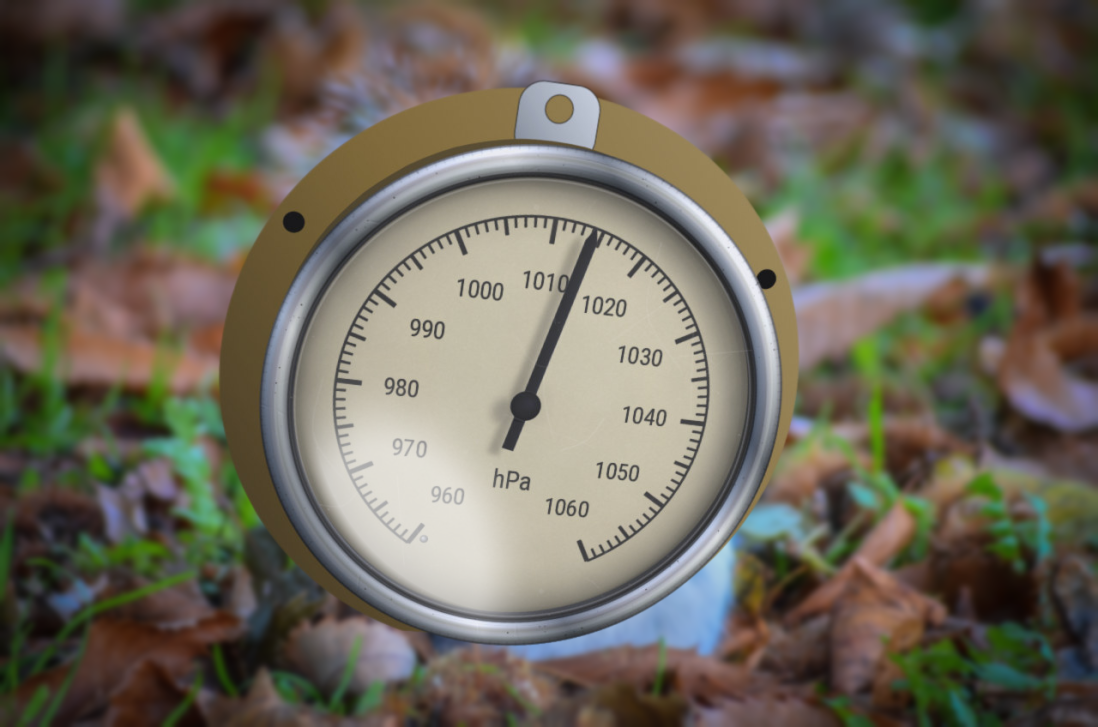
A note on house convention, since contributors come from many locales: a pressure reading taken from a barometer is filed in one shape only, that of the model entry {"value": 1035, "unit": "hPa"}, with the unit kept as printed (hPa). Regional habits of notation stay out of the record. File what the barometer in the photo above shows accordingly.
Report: {"value": 1014, "unit": "hPa"}
